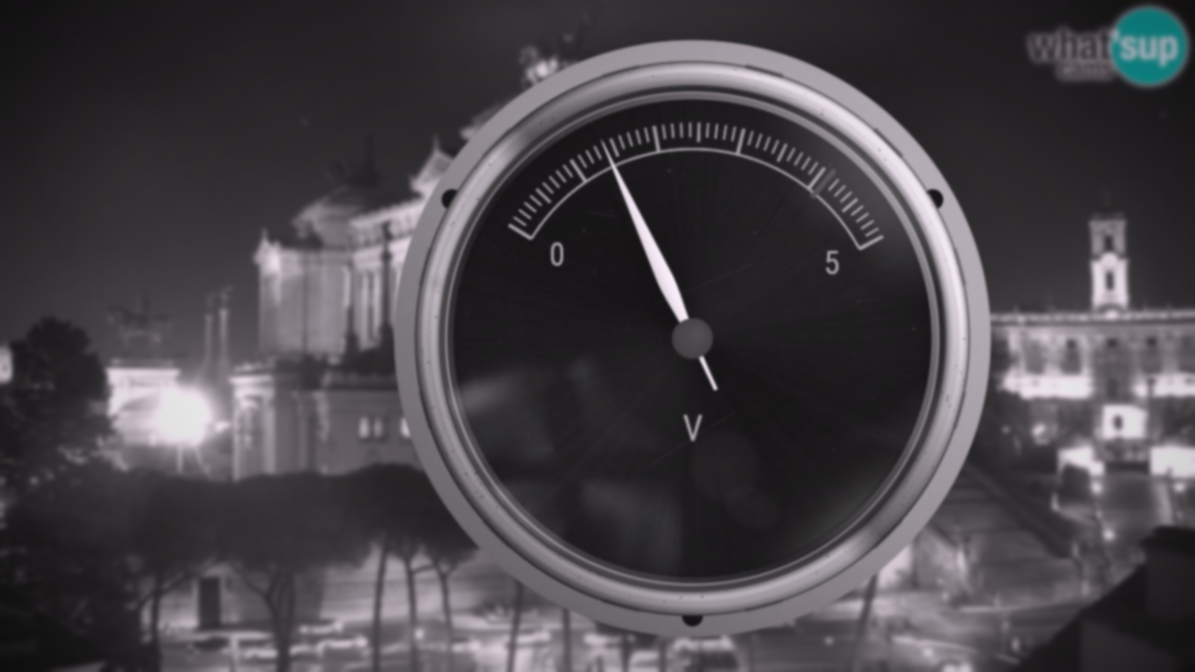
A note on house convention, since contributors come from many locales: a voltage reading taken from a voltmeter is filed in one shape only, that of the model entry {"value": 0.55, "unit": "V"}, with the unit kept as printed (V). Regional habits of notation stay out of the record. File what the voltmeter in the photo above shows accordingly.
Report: {"value": 1.4, "unit": "V"}
